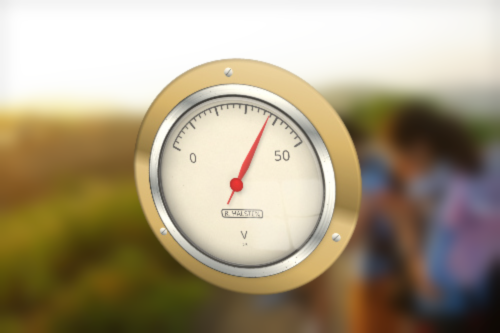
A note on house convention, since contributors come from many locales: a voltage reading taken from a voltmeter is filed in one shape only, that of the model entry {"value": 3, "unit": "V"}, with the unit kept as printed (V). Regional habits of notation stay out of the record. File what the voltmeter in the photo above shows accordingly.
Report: {"value": 38, "unit": "V"}
